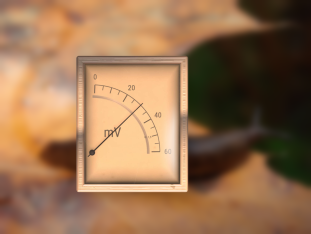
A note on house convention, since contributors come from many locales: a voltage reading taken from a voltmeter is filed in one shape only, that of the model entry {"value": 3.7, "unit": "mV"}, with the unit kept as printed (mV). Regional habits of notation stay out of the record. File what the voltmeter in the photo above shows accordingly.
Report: {"value": 30, "unit": "mV"}
